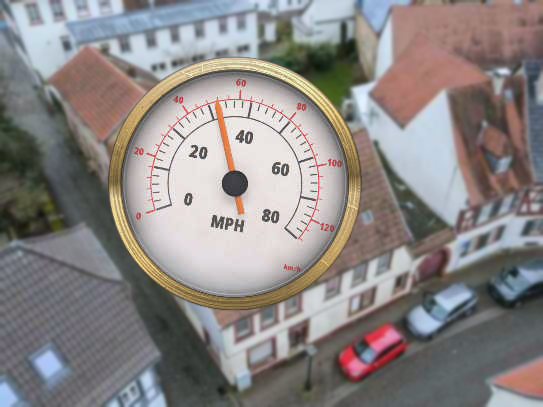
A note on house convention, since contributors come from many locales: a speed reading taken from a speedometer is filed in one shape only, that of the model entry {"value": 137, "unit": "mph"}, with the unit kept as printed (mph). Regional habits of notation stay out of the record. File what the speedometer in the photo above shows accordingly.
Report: {"value": 32, "unit": "mph"}
